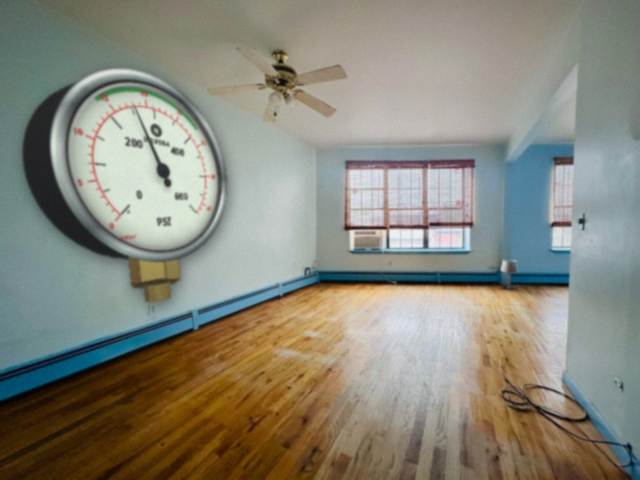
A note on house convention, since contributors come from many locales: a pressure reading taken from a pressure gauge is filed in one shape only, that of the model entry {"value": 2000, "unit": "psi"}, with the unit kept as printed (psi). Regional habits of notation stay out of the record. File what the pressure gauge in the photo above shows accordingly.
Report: {"value": 250, "unit": "psi"}
